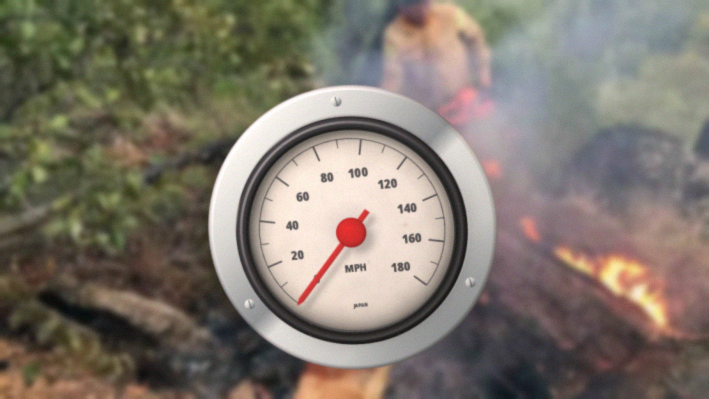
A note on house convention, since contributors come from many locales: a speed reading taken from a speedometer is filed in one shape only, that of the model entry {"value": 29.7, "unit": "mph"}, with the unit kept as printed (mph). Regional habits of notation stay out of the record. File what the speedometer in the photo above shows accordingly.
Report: {"value": 0, "unit": "mph"}
